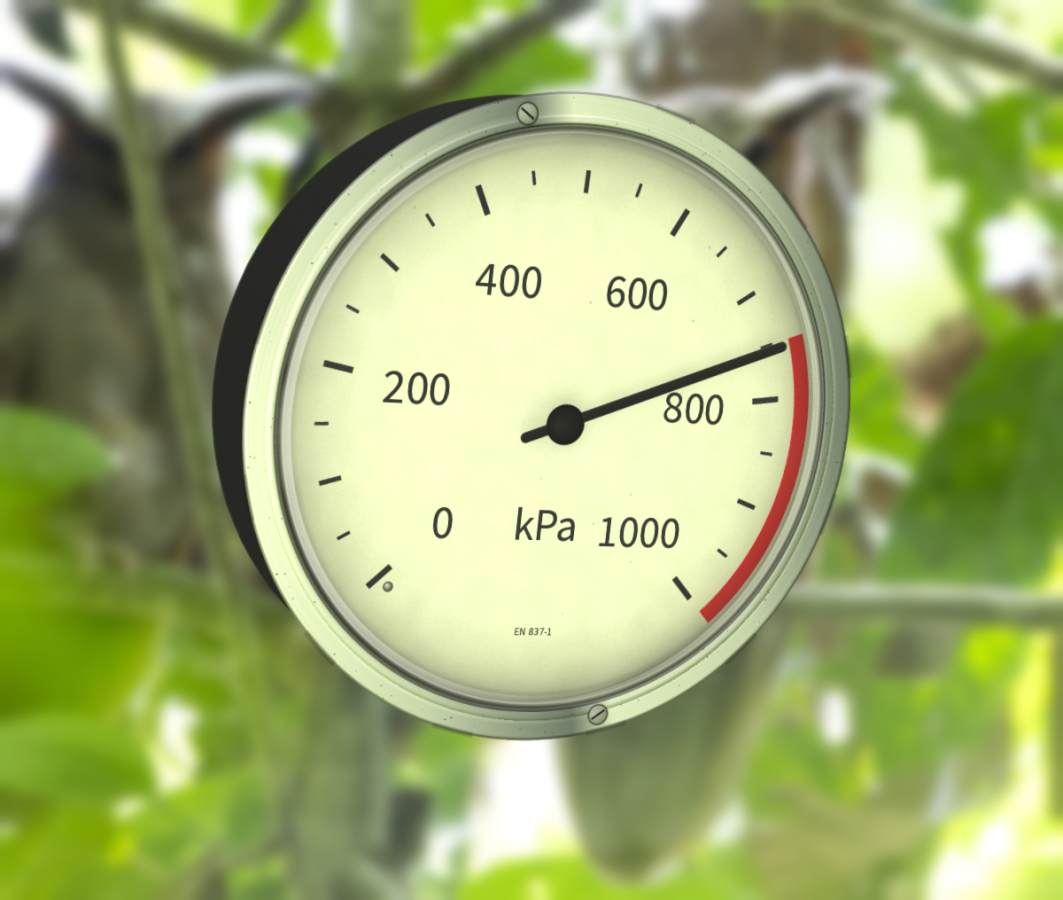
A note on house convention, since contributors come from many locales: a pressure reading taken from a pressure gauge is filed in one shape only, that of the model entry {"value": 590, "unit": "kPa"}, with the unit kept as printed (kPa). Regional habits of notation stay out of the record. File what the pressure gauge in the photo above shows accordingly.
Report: {"value": 750, "unit": "kPa"}
